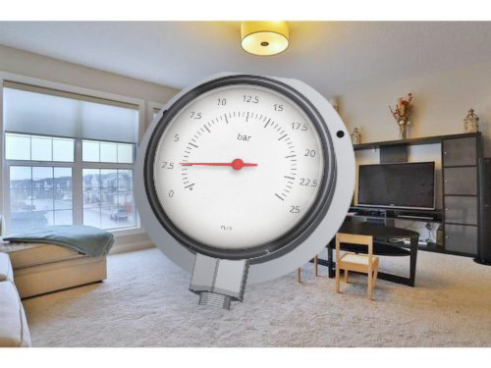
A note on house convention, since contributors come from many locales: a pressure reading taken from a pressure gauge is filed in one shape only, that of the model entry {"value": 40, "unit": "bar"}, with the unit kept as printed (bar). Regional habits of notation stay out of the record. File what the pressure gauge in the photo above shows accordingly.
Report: {"value": 2.5, "unit": "bar"}
